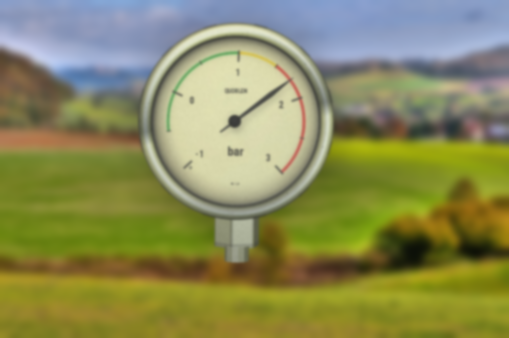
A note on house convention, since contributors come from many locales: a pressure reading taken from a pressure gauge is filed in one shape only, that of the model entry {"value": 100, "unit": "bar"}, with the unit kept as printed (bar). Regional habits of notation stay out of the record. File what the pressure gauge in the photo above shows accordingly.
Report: {"value": 1.75, "unit": "bar"}
